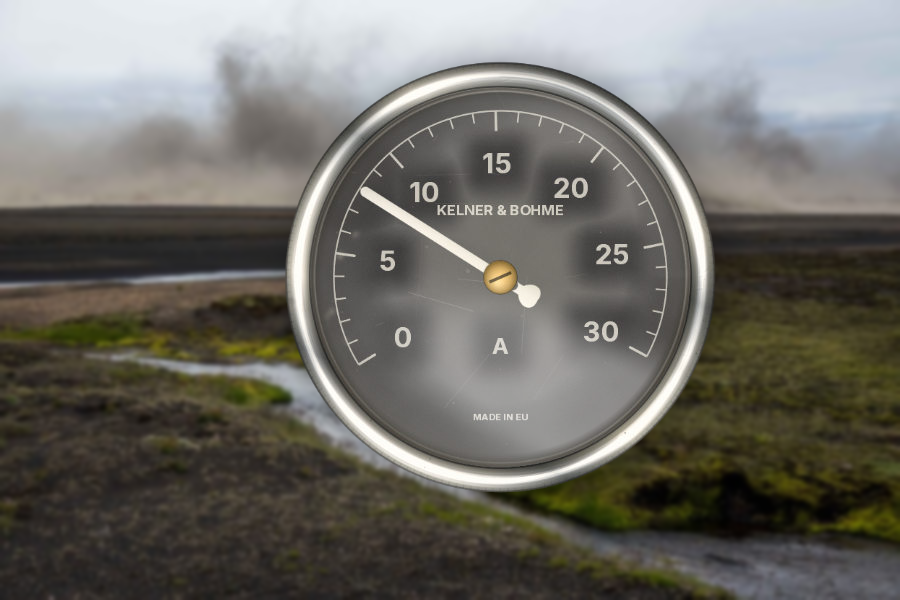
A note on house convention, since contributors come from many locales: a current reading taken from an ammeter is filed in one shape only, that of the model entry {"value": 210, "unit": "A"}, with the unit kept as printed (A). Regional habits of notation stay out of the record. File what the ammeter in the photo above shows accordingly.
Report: {"value": 8, "unit": "A"}
